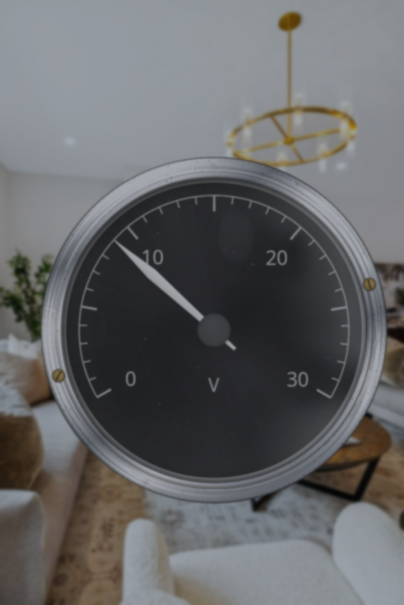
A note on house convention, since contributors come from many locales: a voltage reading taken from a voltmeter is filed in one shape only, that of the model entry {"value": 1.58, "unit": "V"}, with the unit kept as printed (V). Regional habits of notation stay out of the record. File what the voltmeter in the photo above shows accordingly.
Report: {"value": 9, "unit": "V"}
